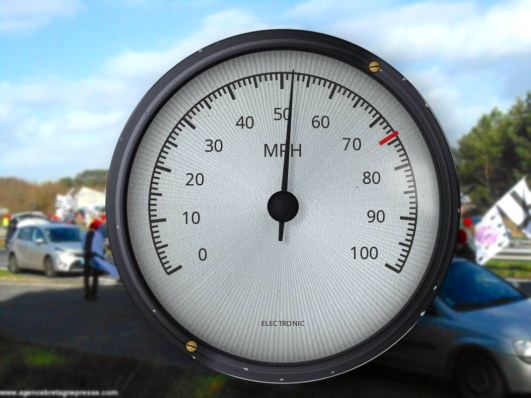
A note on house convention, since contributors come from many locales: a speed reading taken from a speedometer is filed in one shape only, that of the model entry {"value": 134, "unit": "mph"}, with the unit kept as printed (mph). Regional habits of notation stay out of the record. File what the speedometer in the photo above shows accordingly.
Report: {"value": 52, "unit": "mph"}
